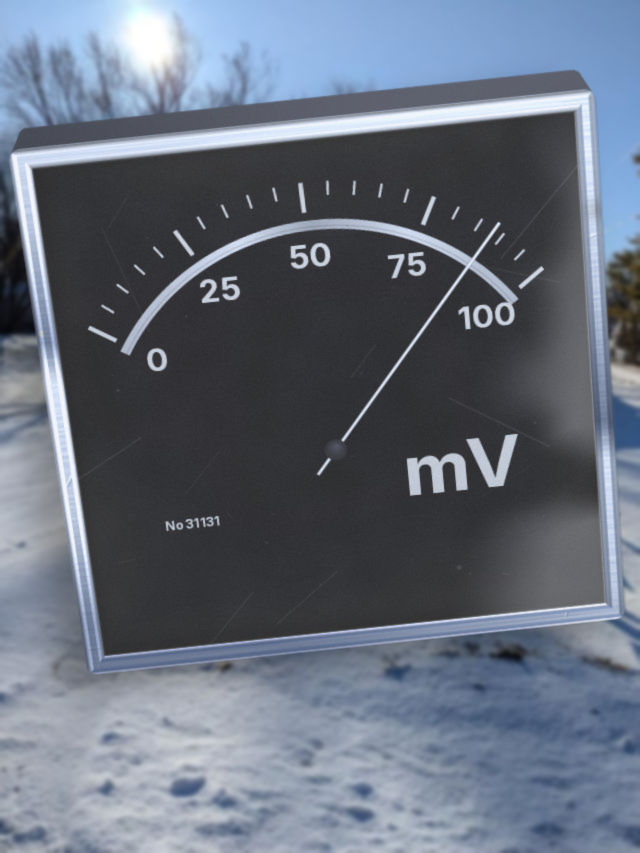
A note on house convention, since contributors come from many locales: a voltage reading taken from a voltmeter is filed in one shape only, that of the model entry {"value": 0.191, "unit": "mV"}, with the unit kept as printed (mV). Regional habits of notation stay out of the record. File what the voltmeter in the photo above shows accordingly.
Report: {"value": 87.5, "unit": "mV"}
